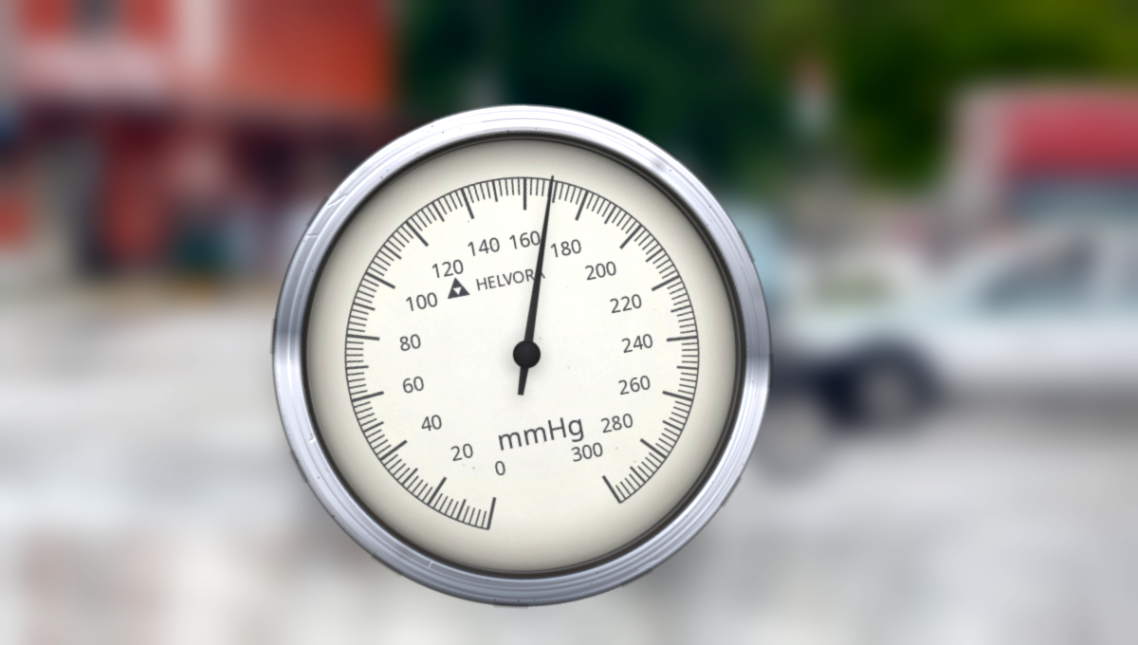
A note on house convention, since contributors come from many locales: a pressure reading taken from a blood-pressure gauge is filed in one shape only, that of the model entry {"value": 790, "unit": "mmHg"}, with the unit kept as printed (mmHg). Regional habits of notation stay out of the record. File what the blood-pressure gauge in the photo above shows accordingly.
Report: {"value": 168, "unit": "mmHg"}
